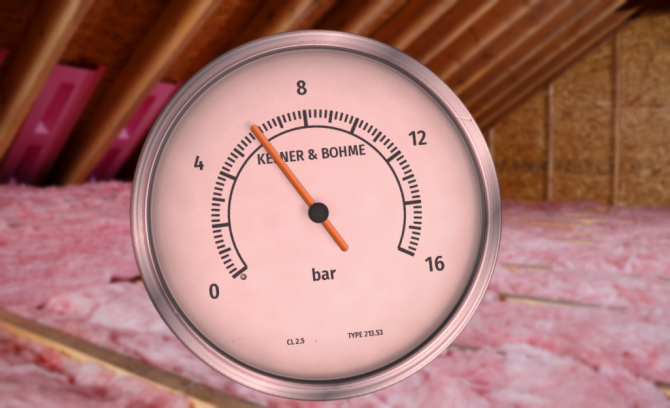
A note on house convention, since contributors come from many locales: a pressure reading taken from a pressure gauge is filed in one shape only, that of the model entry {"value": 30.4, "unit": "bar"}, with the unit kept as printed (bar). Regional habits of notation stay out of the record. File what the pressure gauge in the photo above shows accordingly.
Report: {"value": 6, "unit": "bar"}
